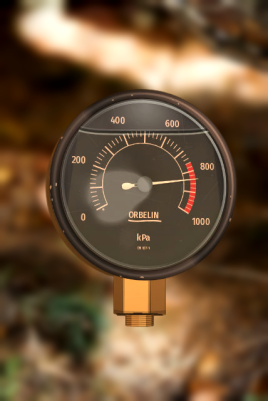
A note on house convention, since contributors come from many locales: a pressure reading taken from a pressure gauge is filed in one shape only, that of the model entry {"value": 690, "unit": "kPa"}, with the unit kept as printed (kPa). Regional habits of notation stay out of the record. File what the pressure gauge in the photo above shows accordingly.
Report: {"value": 840, "unit": "kPa"}
